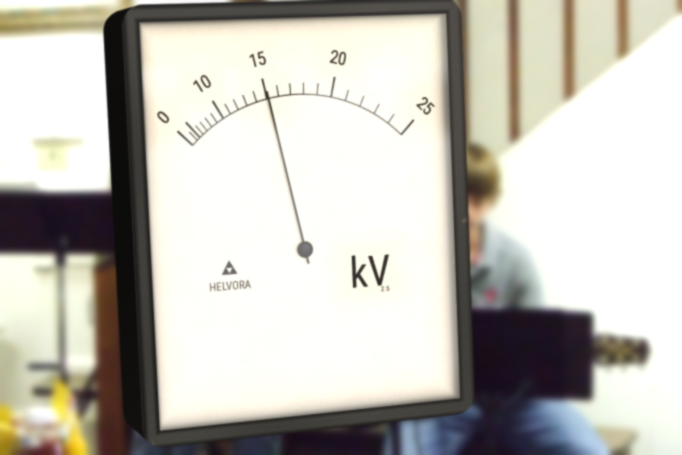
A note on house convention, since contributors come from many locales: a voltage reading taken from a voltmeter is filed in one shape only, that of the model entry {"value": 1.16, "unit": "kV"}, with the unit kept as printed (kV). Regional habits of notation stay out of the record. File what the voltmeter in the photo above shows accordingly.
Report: {"value": 15, "unit": "kV"}
